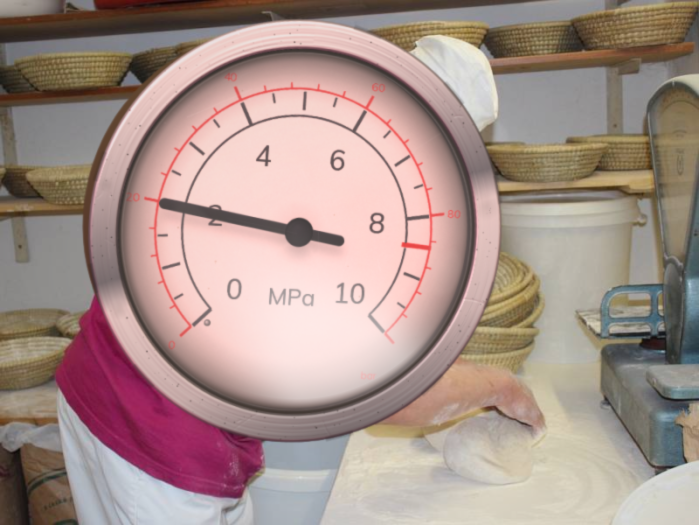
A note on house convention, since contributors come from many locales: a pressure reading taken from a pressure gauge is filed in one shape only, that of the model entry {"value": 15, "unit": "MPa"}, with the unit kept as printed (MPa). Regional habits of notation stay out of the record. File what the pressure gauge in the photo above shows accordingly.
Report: {"value": 2, "unit": "MPa"}
